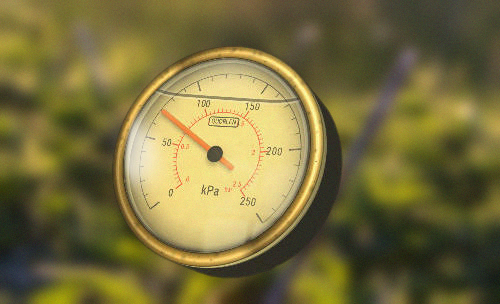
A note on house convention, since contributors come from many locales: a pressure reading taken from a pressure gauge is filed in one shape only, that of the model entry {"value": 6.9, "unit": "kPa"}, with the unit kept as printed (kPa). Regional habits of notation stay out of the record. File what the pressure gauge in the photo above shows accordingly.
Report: {"value": 70, "unit": "kPa"}
